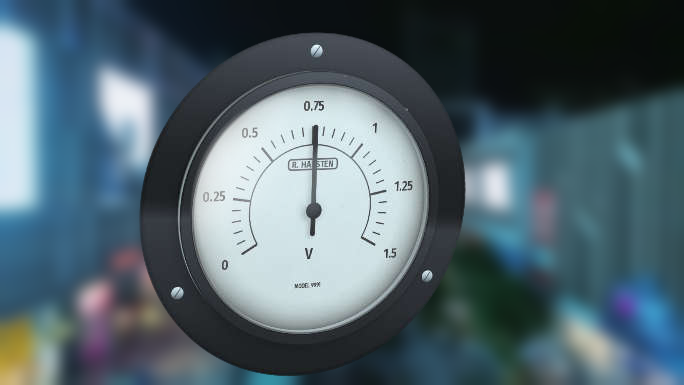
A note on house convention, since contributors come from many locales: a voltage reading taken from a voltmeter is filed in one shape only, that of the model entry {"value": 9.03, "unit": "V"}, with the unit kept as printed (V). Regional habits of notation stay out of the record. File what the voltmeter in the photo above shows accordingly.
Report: {"value": 0.75, "unit": "V"}
